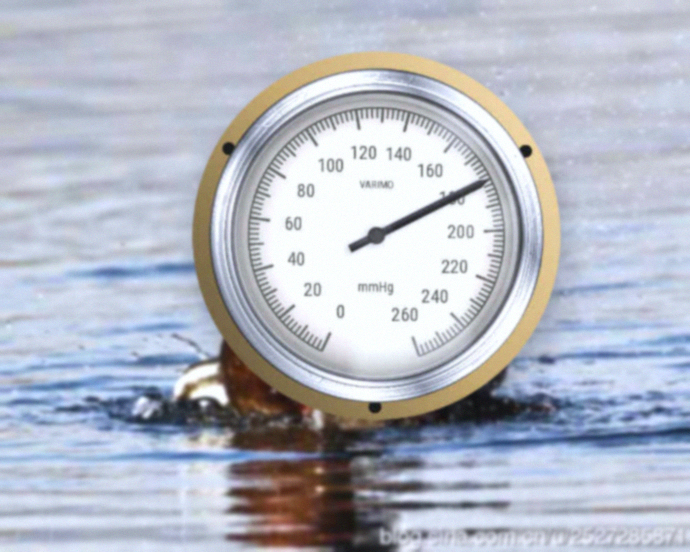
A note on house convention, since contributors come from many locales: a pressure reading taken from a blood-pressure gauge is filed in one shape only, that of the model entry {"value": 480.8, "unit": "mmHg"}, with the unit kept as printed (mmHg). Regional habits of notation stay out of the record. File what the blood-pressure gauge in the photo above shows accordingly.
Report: {"value": 180, "unit": "mmHg"}
